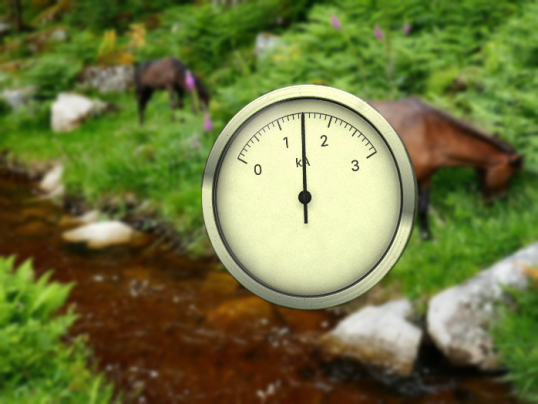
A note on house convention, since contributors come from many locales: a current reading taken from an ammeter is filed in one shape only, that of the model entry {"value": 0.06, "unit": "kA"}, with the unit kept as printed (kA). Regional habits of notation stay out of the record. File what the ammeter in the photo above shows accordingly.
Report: {"value": 1.5, "unit": "kA"}
